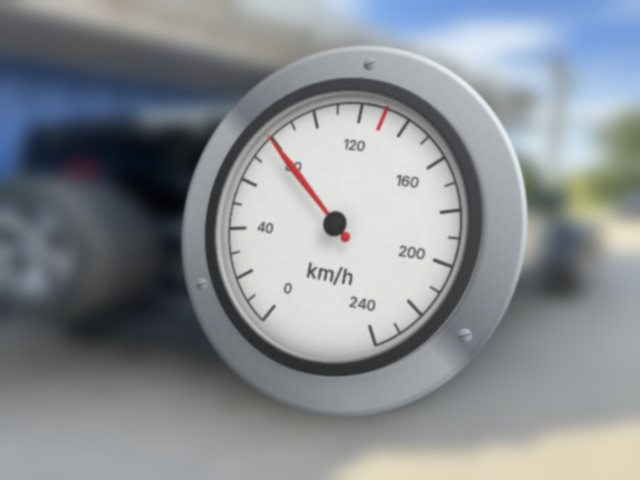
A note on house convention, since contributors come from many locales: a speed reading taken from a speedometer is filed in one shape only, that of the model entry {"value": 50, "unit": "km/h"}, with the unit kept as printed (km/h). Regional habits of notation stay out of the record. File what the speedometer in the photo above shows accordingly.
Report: {"value": 80, "unit": "km/h"}
